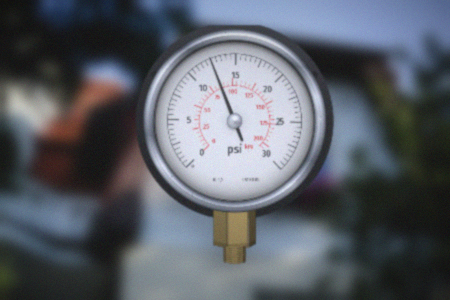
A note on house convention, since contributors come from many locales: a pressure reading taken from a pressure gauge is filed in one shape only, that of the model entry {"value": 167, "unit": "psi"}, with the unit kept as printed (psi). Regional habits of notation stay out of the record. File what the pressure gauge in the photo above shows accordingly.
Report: {"value": 12.5, "unit": "psi"}
